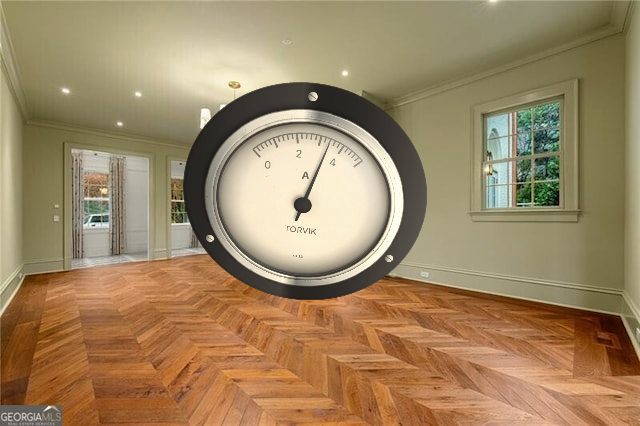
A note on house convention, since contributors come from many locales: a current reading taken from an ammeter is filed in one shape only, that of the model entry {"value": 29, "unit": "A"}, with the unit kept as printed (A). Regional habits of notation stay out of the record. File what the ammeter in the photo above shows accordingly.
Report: {"value": 3.4, "unit": "A"}
